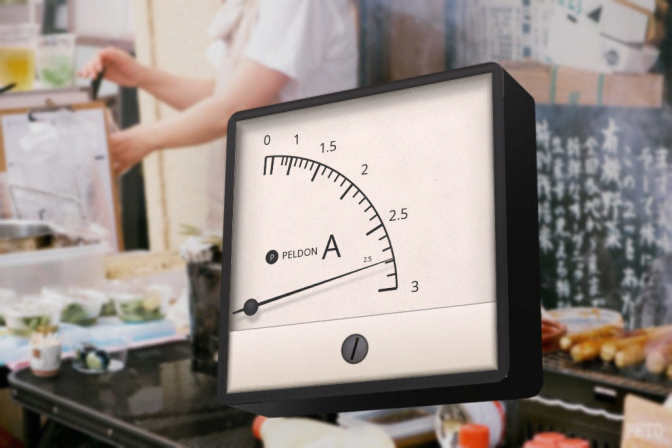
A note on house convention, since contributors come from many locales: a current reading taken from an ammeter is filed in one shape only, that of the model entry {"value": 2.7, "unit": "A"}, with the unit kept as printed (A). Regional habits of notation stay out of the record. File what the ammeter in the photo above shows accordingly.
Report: {"value": 2.8, "unit": "A"}
